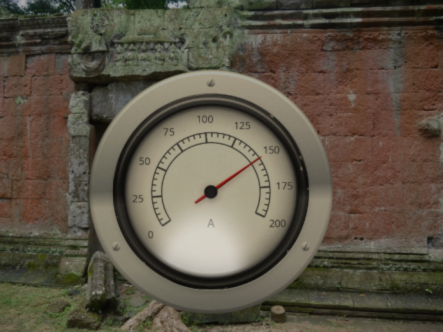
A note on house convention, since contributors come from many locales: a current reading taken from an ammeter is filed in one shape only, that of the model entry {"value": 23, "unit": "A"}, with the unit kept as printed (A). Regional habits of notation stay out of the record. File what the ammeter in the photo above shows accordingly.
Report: {"value": 150, "unit": "A"}
